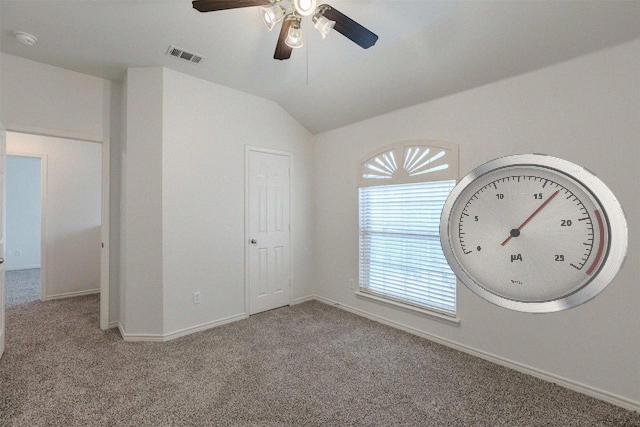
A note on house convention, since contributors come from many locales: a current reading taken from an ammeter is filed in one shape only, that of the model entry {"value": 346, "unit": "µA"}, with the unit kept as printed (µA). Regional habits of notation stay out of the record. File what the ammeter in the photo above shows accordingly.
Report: {"value": 16.5, "unit": "µA"}
